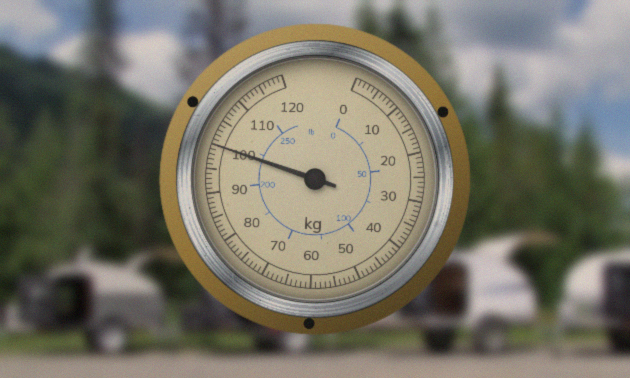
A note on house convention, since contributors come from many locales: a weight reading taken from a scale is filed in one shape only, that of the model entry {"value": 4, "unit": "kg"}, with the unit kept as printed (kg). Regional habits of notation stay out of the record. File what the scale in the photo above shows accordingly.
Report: {"value": 100, "unit": "kg"}
